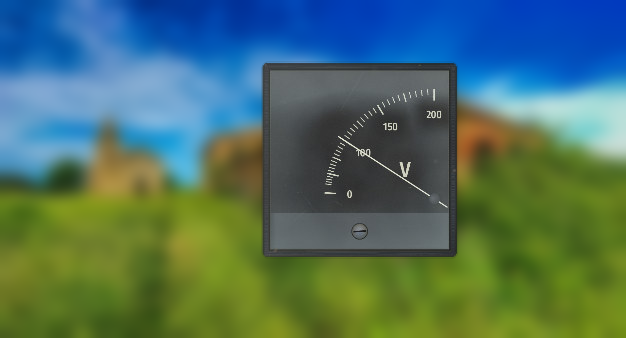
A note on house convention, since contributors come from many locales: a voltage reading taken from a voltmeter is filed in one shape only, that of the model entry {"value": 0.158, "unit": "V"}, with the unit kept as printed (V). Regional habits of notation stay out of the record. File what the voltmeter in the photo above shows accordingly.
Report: {"value": 100, "unit": "V"}
